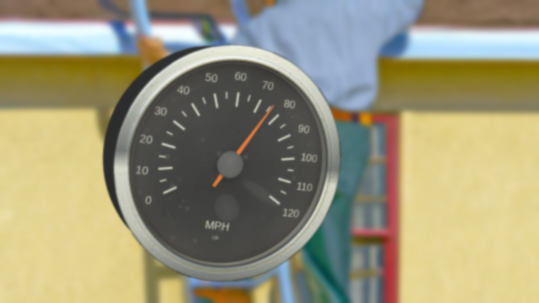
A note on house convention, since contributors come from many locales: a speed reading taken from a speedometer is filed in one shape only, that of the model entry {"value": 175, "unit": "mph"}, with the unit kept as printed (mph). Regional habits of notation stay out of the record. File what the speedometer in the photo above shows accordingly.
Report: {"value": 75, "unit": "mph"}
